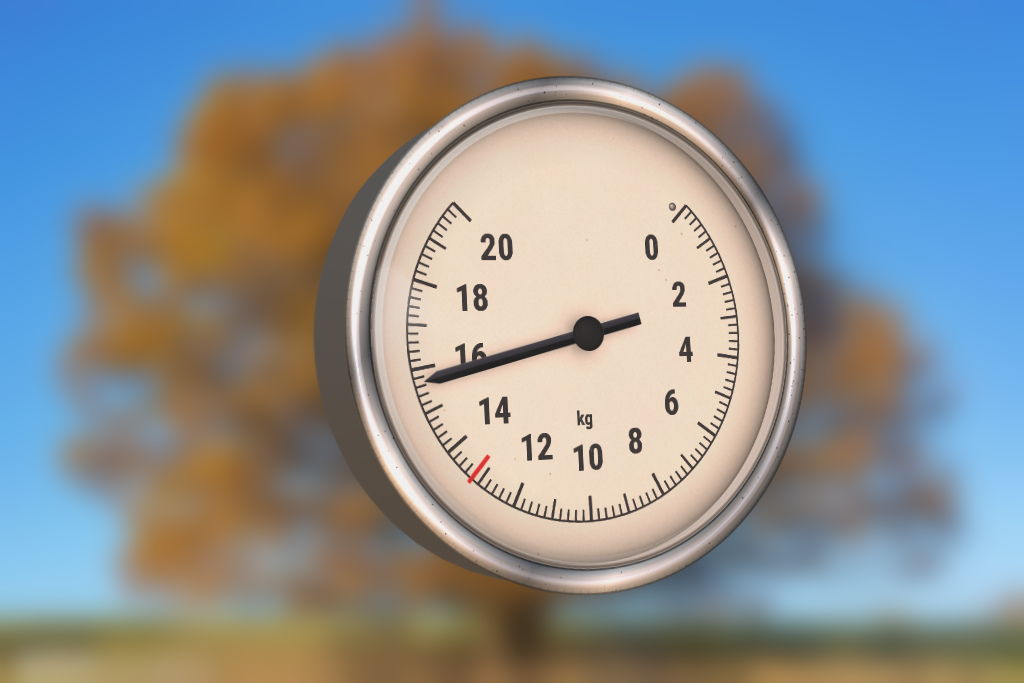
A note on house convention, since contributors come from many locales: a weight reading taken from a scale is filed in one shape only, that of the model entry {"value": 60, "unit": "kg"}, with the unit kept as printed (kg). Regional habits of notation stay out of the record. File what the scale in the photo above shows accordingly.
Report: {"value": 15.7, "unit": "kg"}
